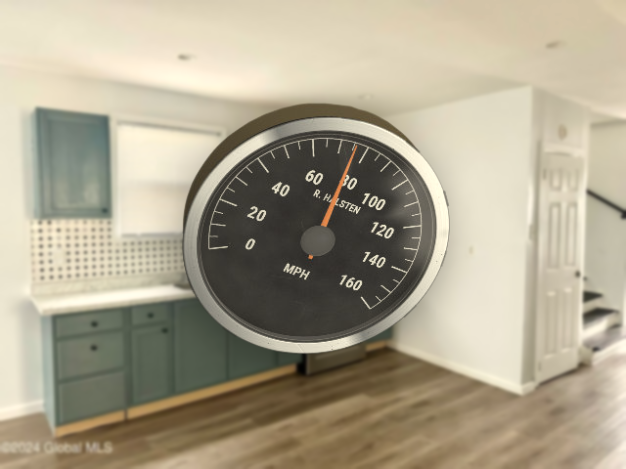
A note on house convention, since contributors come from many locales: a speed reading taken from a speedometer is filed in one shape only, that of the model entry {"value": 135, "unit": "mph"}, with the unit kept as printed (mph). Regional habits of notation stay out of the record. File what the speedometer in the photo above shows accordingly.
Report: {"value": 75, "unit": "mph"}
